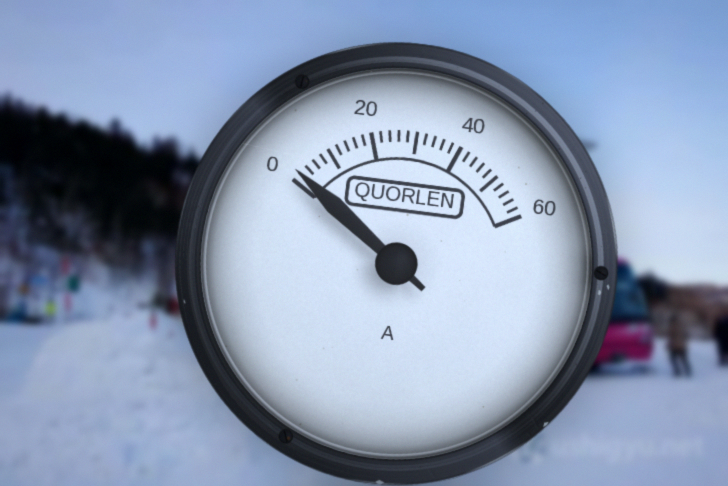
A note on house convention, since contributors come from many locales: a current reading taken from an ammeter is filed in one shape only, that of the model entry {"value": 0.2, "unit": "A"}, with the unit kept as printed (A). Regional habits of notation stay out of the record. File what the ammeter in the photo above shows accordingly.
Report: {"value": 2, "unit": "A"}
